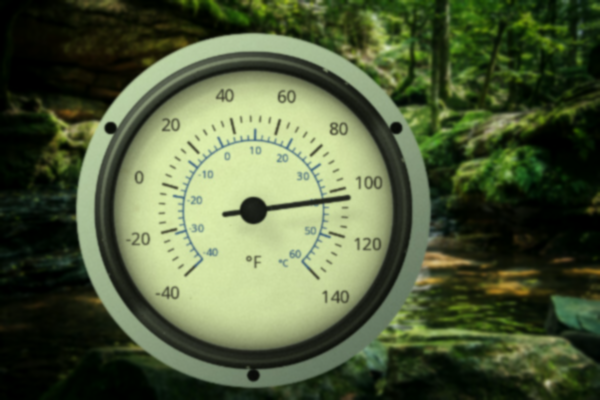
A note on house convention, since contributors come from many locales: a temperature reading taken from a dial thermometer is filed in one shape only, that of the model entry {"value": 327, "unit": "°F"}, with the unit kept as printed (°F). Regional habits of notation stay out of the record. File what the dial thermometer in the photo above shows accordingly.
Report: {"value": 104, "unit": "°F"}
